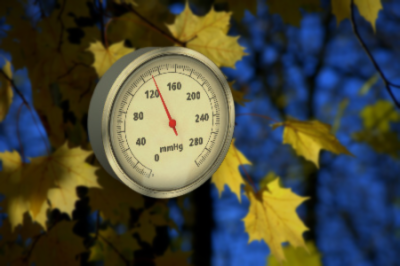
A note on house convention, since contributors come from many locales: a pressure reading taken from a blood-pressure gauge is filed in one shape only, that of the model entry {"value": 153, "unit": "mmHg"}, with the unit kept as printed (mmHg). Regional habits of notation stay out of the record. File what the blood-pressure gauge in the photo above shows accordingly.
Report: {"value": 130, "unit": "mmHg"}
